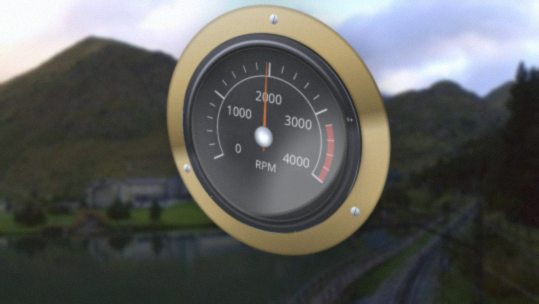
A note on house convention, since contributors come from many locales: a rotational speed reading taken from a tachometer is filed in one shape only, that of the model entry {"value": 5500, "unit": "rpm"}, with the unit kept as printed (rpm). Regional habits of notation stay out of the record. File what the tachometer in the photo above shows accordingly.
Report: {"value": 2000, "unit": "rpm"}
